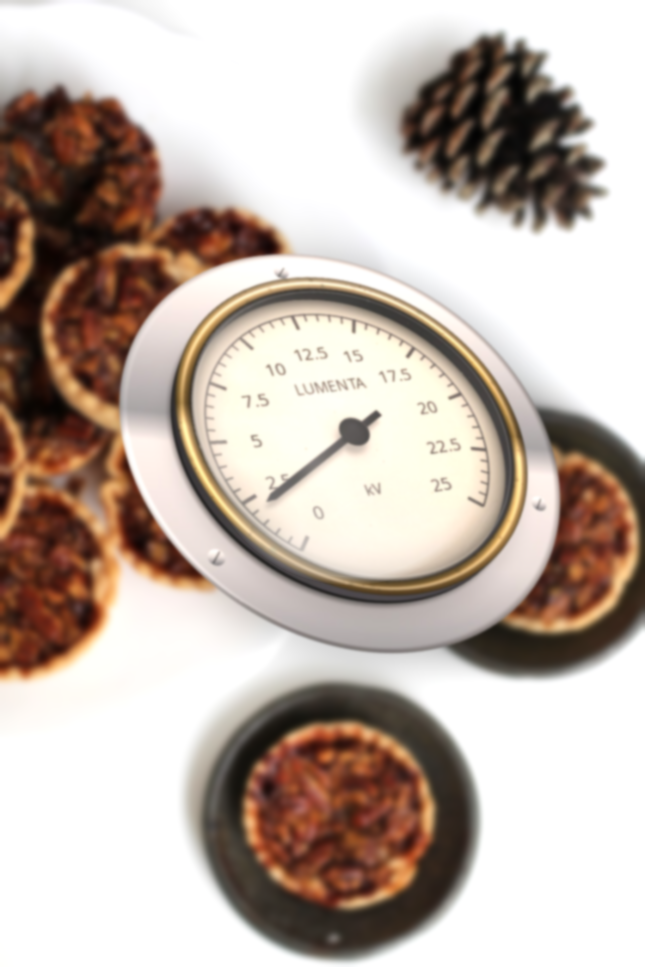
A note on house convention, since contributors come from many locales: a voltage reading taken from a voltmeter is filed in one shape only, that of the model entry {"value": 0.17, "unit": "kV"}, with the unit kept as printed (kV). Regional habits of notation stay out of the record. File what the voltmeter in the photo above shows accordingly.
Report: {"value": 2, "unit": "kV"}
